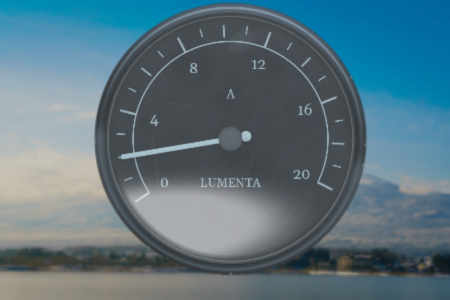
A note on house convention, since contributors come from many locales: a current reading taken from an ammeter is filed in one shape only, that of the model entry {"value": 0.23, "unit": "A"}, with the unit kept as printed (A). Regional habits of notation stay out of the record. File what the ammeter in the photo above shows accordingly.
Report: {"value": 2, "unit": "A"}
